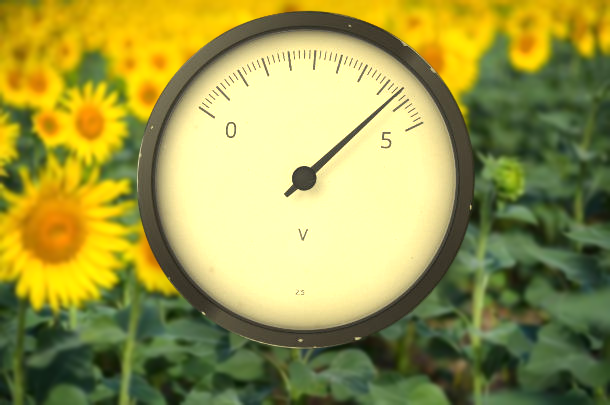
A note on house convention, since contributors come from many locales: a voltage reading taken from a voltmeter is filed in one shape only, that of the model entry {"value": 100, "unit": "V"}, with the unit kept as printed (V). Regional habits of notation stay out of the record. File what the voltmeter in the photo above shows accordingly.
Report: {"value": 4.3, "unit": "V"}
